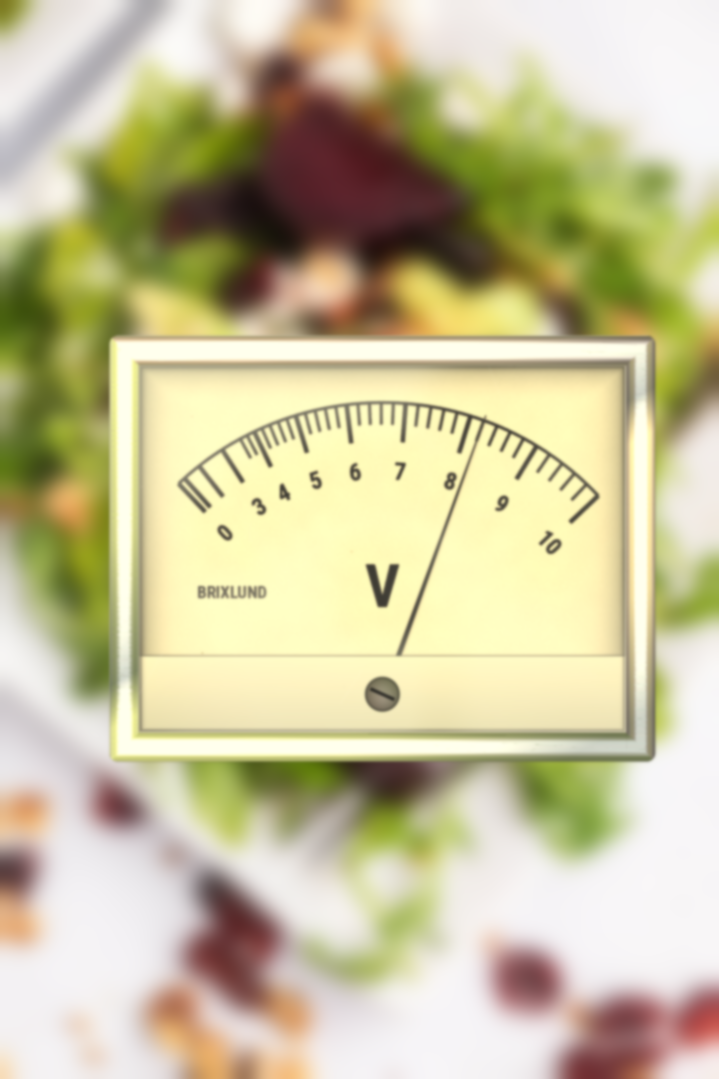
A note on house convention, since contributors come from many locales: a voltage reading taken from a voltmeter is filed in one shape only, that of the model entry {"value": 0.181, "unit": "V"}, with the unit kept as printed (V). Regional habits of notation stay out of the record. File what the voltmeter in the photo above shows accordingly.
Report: {"value": 8.2, "unit": "V"}
